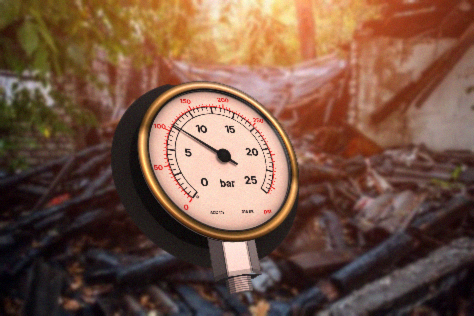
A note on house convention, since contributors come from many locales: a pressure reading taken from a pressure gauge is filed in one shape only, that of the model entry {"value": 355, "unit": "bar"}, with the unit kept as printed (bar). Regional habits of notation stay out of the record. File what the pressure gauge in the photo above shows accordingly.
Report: {"value": 7.5, "unit": "bar"}
